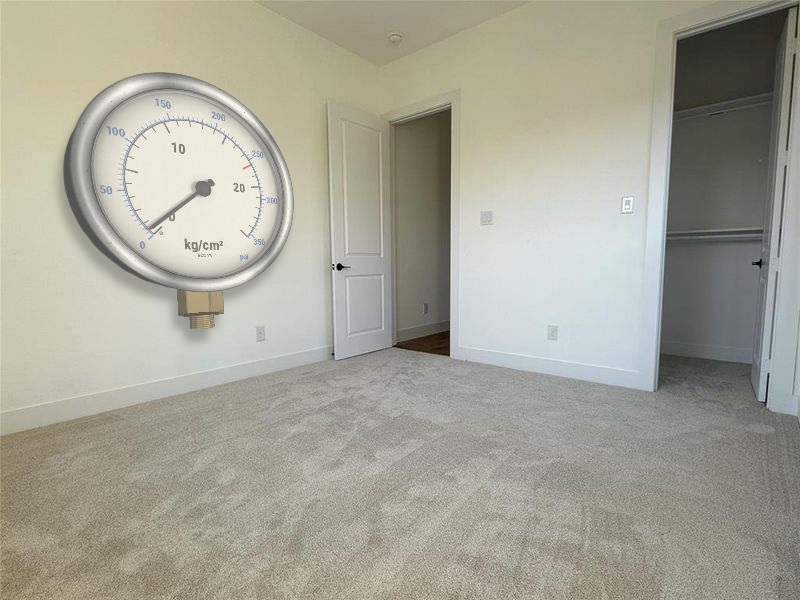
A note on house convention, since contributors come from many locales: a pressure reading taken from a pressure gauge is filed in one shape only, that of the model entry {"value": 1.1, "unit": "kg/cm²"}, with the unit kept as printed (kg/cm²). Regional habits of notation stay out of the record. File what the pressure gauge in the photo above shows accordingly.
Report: {"value": 0.5, "unit": "kg/cm²"}
